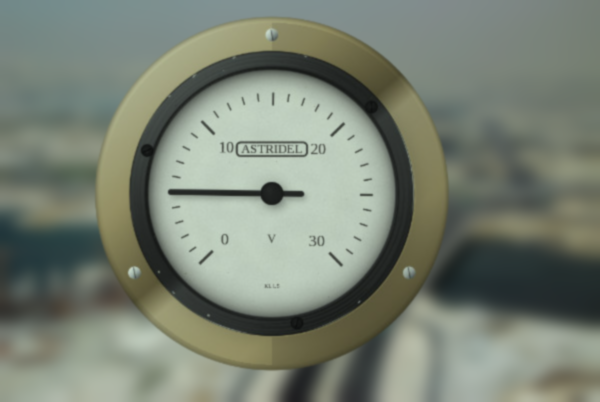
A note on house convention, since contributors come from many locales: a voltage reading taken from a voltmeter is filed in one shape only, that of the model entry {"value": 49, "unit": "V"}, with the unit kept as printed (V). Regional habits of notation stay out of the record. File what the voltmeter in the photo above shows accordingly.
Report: {"value": 5, "unit": "V"}
